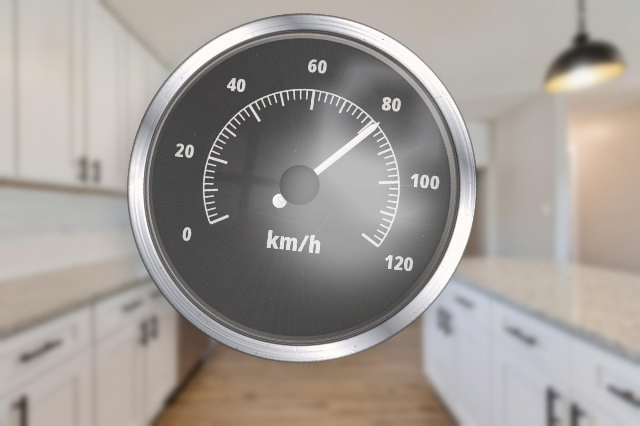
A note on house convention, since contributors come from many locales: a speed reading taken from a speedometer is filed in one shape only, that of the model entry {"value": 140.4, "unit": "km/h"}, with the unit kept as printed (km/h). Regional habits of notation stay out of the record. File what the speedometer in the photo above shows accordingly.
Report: {"value": 82, "unit": "km/h"}
